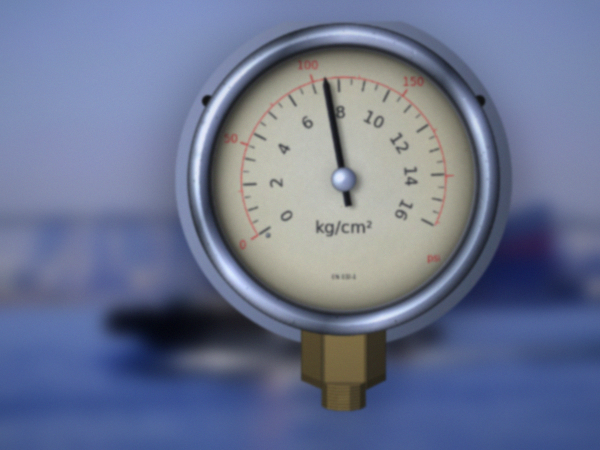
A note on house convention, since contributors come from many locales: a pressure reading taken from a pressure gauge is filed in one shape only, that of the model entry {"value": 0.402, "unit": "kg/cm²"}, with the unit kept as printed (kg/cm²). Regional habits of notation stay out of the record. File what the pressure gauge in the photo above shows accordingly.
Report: {"value": 7.5, "unit": "kg/cm²"}
